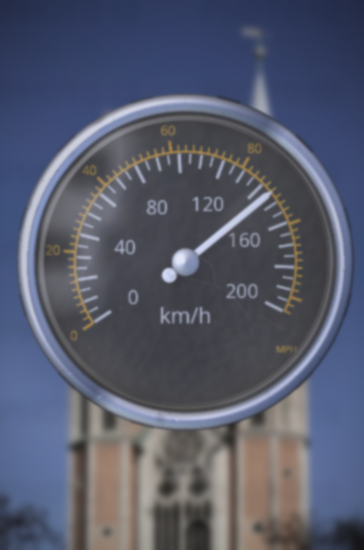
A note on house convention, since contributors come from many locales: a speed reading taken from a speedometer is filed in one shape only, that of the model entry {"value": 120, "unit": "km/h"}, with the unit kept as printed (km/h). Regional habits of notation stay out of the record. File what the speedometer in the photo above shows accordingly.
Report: {"value": 145, "unit": "km/h"}
